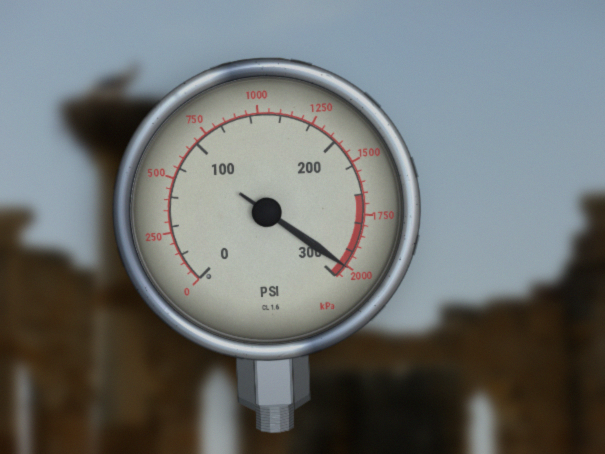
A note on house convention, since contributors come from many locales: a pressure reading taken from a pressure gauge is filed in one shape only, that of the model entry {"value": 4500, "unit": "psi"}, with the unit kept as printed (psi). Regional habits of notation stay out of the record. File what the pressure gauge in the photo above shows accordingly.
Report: {"value": 290, "unit": "psi"}
